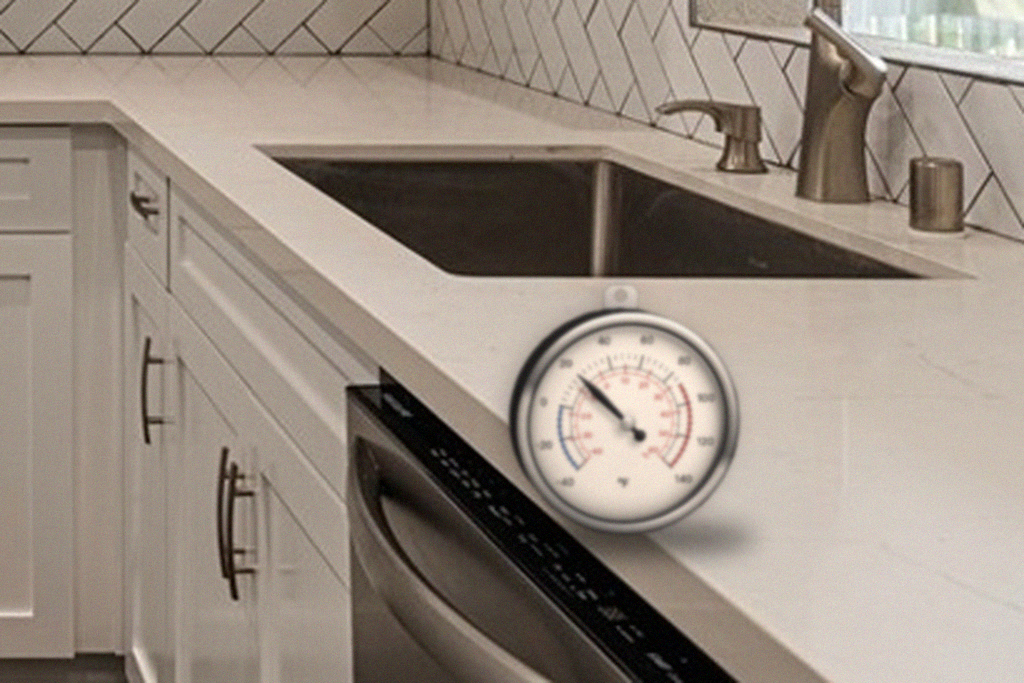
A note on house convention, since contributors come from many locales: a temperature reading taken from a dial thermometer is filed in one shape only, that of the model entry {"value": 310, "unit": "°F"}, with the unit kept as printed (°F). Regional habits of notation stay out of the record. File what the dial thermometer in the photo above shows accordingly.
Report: {"value": 20, "unit": "°F"}
